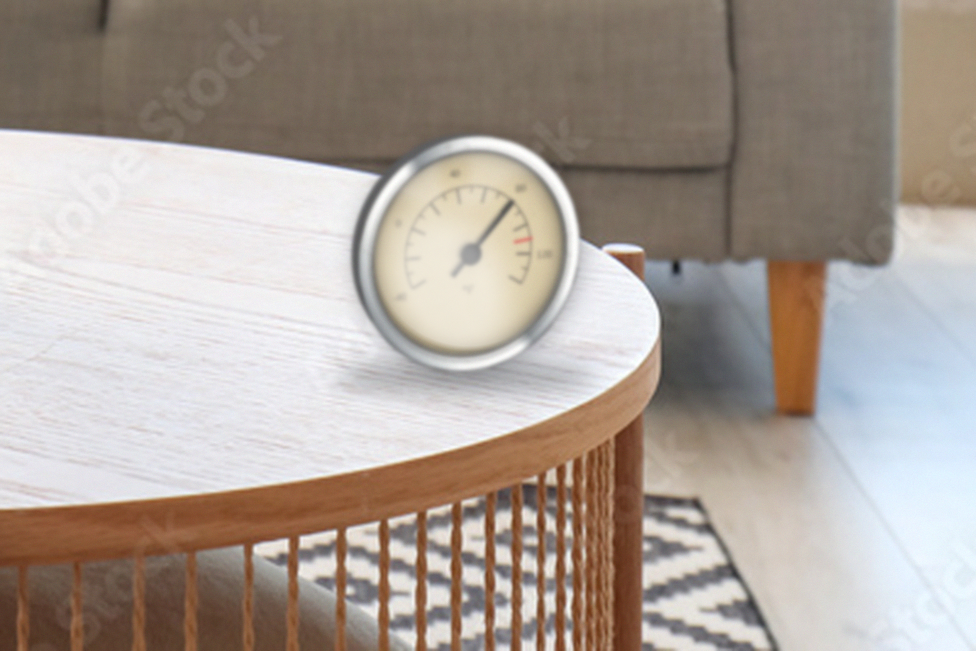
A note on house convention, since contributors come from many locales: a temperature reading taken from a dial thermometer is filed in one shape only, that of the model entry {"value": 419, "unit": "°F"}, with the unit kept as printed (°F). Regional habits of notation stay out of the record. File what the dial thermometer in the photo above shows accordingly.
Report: {"value": 80, "unit": "°F"}
